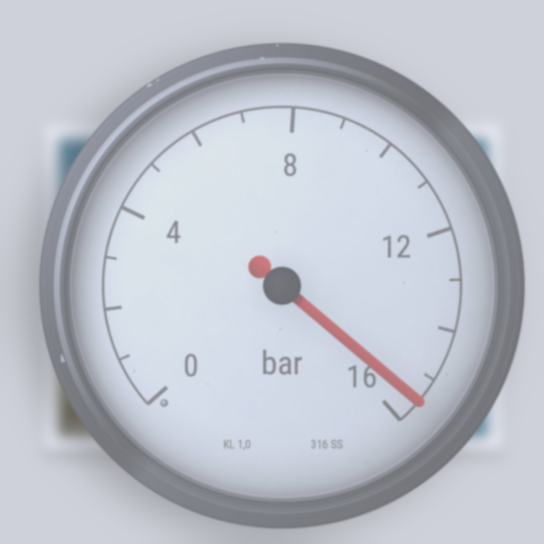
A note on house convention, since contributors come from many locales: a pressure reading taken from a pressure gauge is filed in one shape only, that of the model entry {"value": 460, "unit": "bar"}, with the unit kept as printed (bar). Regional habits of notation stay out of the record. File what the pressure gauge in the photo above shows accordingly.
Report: {"value": 15.5, "unit": "bar"}
